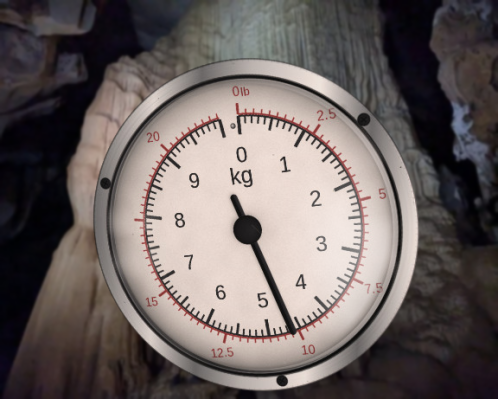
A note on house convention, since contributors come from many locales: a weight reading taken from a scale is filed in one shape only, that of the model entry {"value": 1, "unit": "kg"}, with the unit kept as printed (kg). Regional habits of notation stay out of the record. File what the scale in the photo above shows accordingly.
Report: {"value": 4.6, "unit": "kg"}
